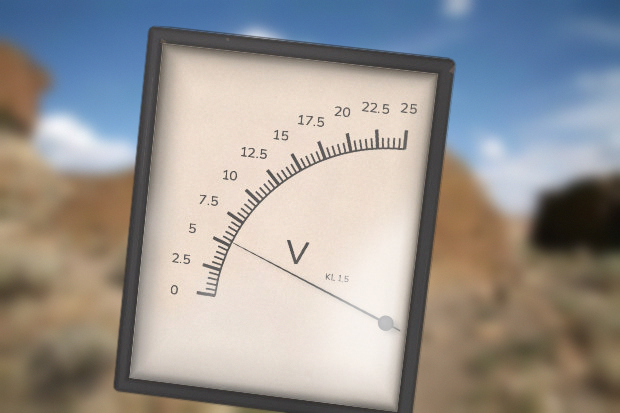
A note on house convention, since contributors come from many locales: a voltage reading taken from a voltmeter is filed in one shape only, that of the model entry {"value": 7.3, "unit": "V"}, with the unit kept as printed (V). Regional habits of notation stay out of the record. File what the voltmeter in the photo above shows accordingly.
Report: {"value": 5.5, "unit": "V"}
